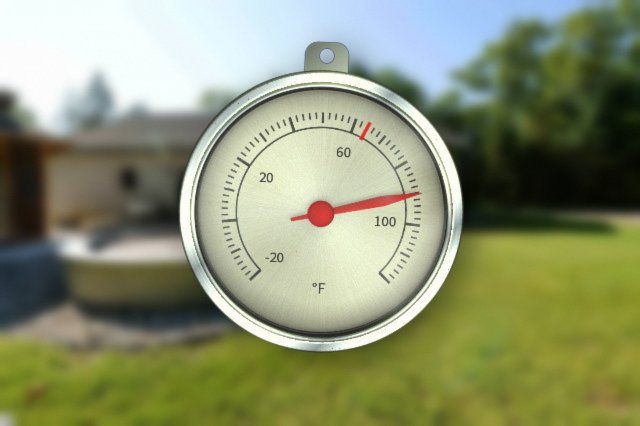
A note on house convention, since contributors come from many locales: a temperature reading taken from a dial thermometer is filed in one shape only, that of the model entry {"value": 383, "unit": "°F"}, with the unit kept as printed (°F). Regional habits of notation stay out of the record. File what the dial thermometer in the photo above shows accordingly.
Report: {"value": 90, "unit": "°F"}
